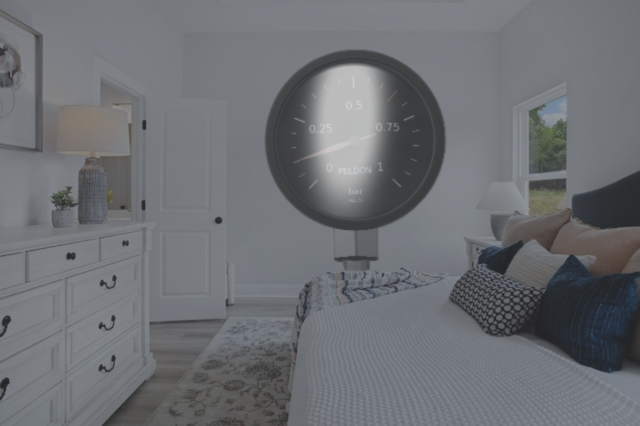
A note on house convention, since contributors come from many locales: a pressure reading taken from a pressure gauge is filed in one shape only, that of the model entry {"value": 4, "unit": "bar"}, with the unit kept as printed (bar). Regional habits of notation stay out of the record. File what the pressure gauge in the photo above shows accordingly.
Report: {"value": 0.1, "unit": "bar"}
